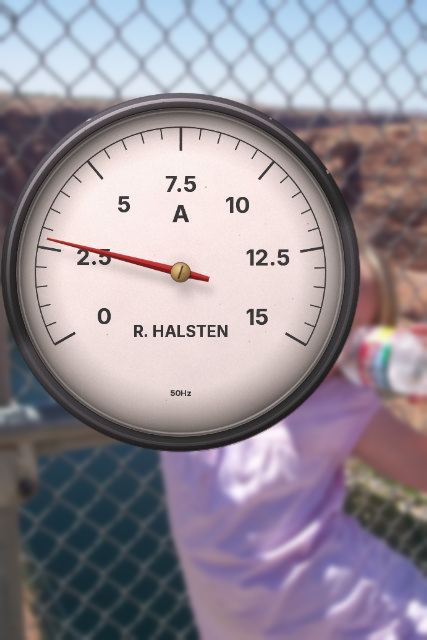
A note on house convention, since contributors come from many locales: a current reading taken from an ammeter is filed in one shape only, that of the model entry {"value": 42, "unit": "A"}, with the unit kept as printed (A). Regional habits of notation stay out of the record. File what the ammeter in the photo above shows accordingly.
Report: {"value": 2.75, "unit": "A"}
